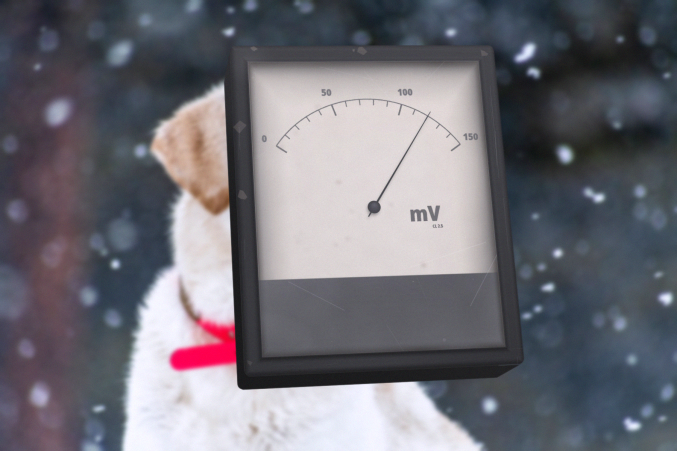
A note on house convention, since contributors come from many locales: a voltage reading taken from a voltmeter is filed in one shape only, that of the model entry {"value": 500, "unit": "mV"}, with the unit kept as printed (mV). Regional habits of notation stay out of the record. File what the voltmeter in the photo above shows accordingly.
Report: {"value": 120, "unit": "mV"}
